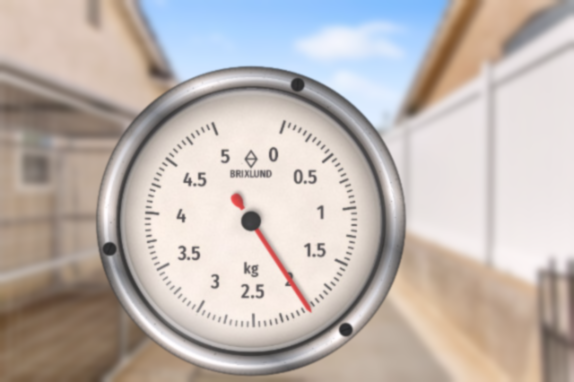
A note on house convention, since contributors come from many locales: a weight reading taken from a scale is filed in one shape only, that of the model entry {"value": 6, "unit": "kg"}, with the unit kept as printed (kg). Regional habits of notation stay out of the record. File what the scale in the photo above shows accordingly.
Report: {"value": 2, "unit": "kg"}
